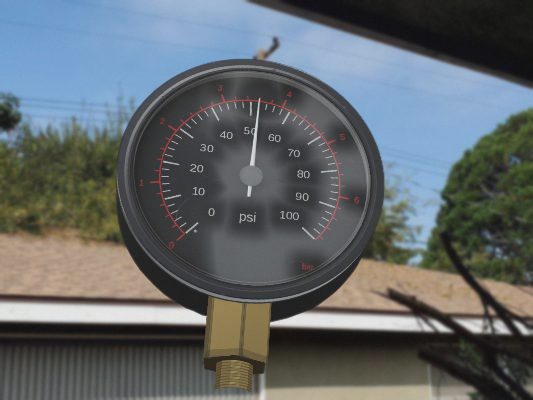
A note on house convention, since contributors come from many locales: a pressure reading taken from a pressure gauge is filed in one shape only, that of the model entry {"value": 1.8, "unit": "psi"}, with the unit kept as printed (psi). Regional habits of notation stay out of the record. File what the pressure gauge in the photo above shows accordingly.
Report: {"value": 52, "unit": "psi"}
